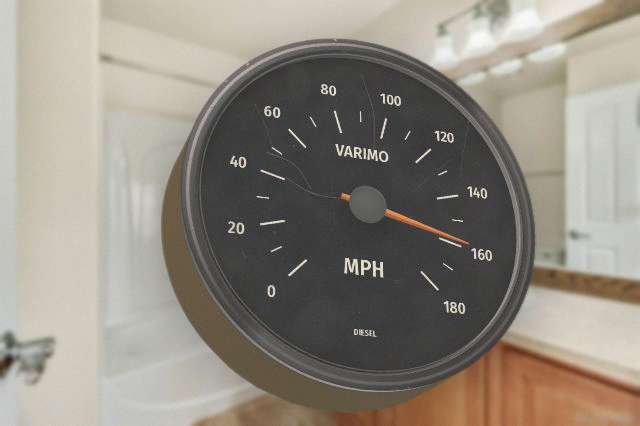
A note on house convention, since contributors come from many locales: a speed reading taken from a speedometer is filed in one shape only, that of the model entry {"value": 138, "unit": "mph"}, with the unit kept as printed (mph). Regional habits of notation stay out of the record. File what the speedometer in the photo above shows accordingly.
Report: {"value": 160, "unit": "mph"}
